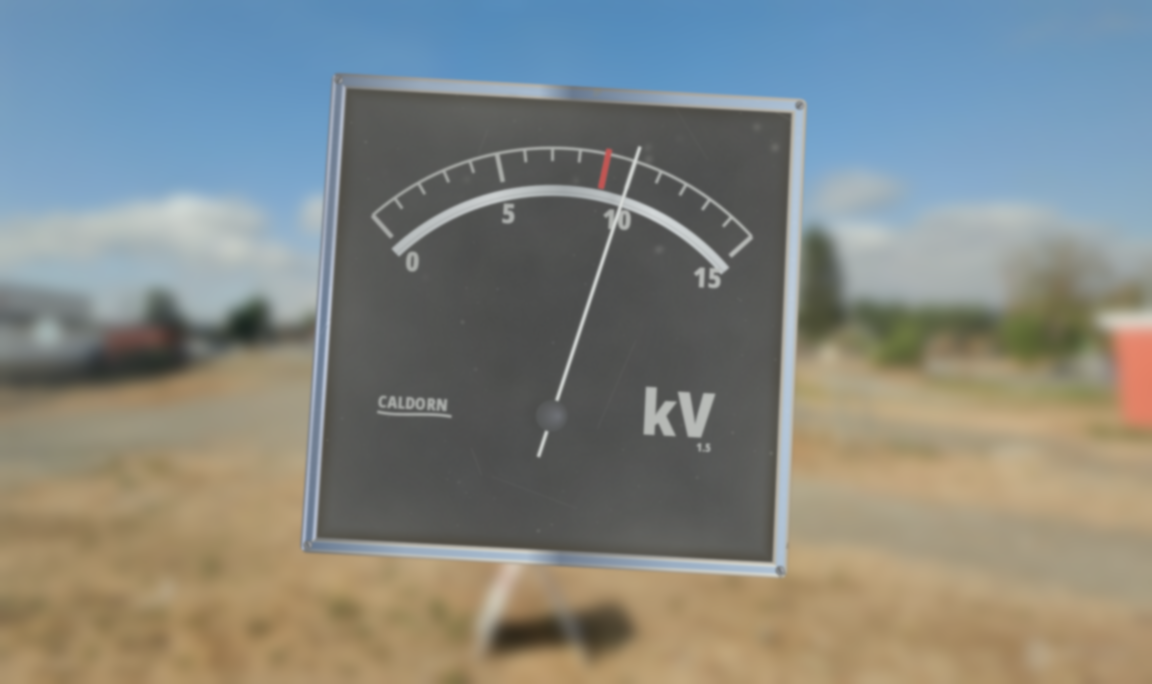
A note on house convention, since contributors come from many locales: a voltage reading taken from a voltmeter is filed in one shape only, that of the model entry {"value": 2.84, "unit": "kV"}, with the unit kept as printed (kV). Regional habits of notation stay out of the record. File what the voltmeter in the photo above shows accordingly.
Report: {"value": 10, "unit": "kV"}
